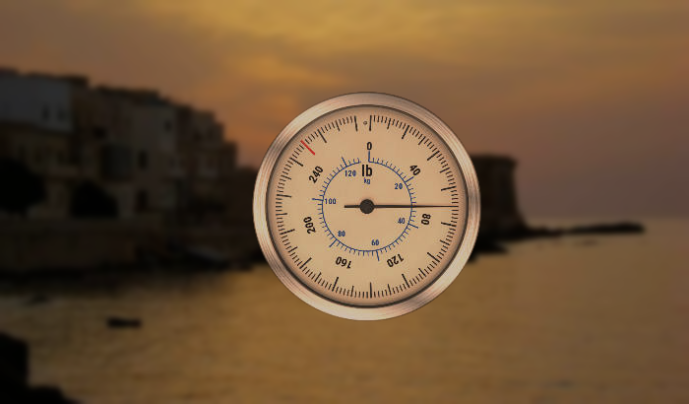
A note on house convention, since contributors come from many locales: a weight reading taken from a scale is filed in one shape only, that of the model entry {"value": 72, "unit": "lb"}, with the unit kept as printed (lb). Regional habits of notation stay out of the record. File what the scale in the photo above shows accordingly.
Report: {"value": 70, "unit": "lb"}
